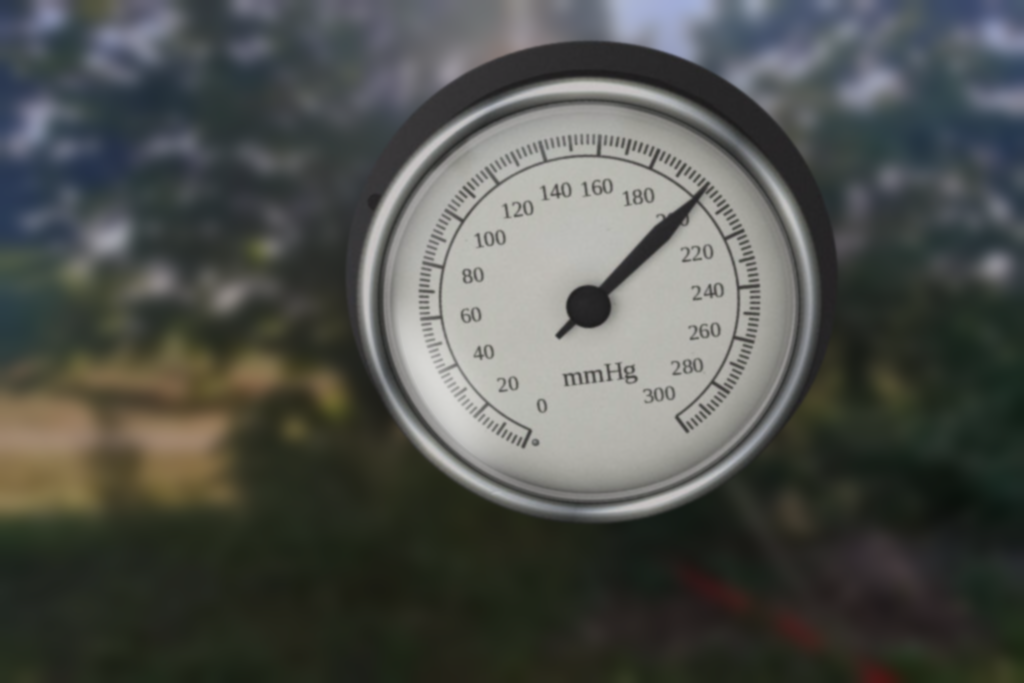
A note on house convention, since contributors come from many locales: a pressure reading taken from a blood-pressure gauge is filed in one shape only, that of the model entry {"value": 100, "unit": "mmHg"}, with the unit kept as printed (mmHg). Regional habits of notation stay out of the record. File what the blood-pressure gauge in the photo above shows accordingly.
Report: {"value": 200, "unit": "mmHg"}
